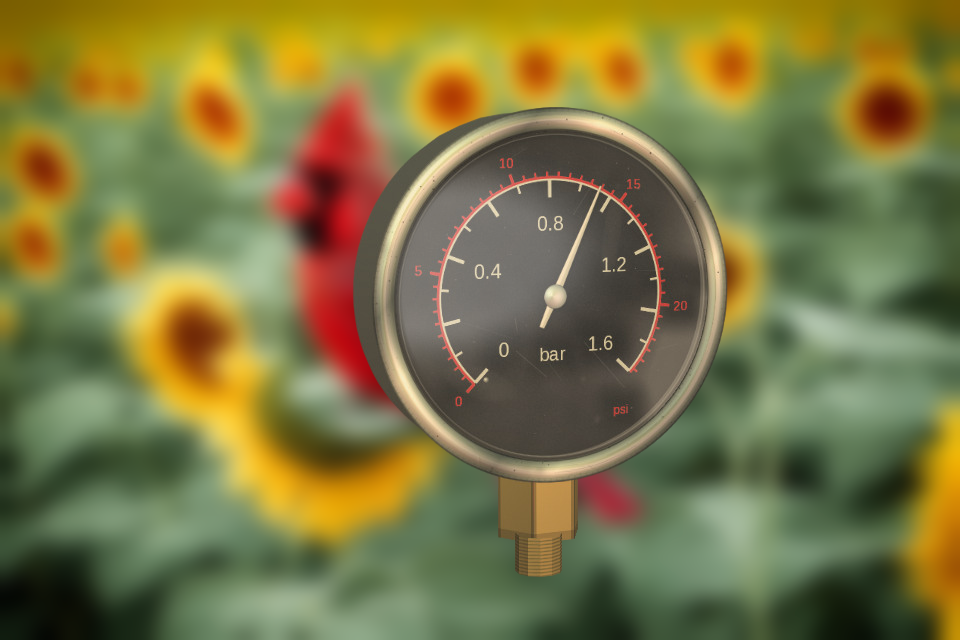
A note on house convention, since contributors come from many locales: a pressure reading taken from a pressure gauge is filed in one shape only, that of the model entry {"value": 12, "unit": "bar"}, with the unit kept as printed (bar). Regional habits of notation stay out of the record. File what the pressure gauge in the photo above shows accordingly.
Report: {"value": 0.95, "unit": "bar"}
